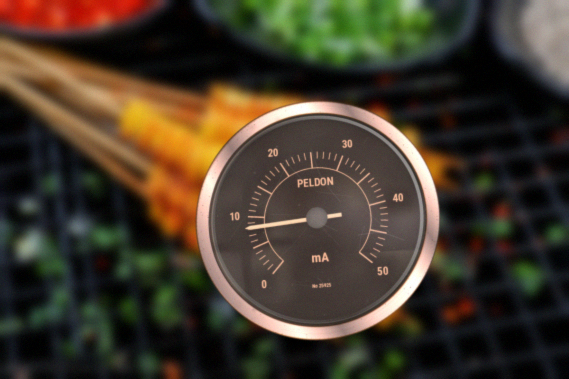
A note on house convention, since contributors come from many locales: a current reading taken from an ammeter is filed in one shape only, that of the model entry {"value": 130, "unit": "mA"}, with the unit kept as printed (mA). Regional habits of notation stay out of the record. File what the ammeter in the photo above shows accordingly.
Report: {"value": 8, "unit": "mA"}
